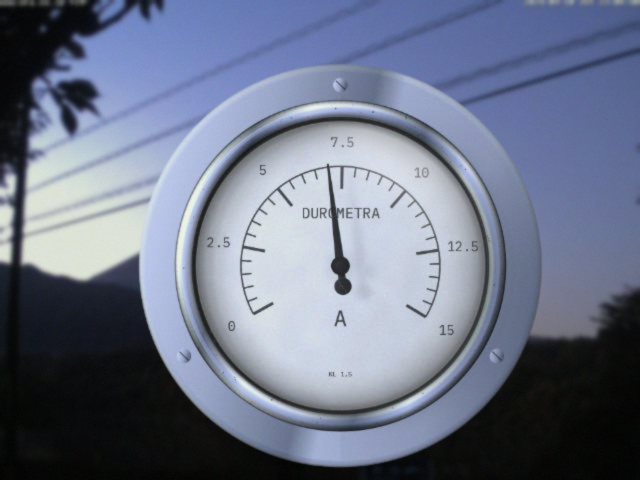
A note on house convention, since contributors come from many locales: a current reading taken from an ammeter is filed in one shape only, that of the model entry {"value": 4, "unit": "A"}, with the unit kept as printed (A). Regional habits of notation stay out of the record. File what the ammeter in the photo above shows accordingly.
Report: {"value": 7, "unit": "A"}
